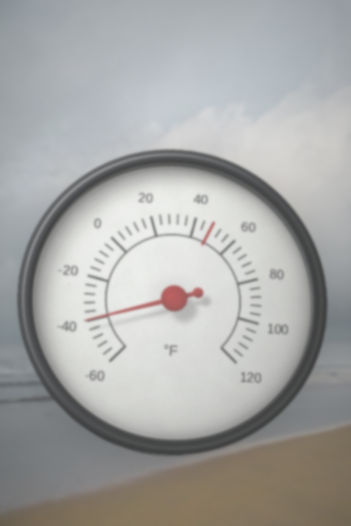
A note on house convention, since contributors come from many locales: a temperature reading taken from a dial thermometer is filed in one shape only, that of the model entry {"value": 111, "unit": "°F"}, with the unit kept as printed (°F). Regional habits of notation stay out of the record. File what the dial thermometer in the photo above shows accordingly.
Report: {"value": -40, "unit": "°F"}
